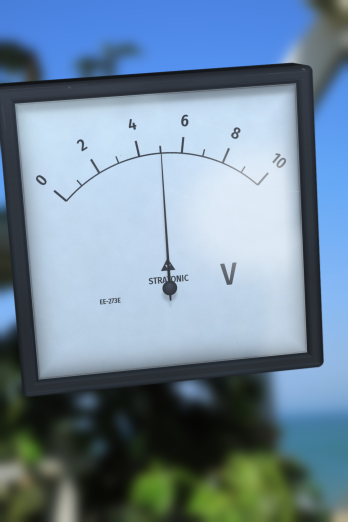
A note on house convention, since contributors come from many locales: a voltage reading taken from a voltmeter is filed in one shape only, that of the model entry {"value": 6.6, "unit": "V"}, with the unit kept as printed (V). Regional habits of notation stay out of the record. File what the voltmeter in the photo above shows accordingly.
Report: {"value": 5, "unit": "V"}
